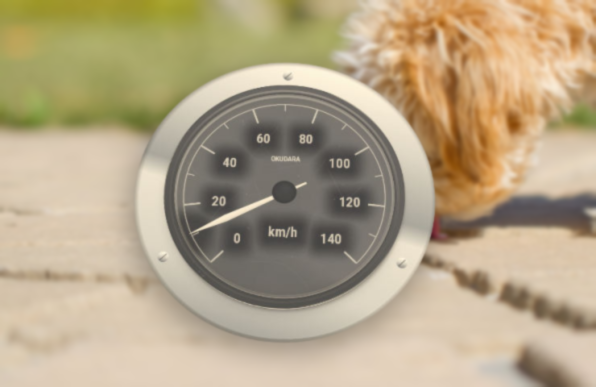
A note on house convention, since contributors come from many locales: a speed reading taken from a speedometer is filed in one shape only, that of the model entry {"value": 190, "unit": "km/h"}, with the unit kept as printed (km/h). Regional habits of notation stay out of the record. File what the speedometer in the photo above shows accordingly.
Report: {"value": 10, "unit": "km/h"}
